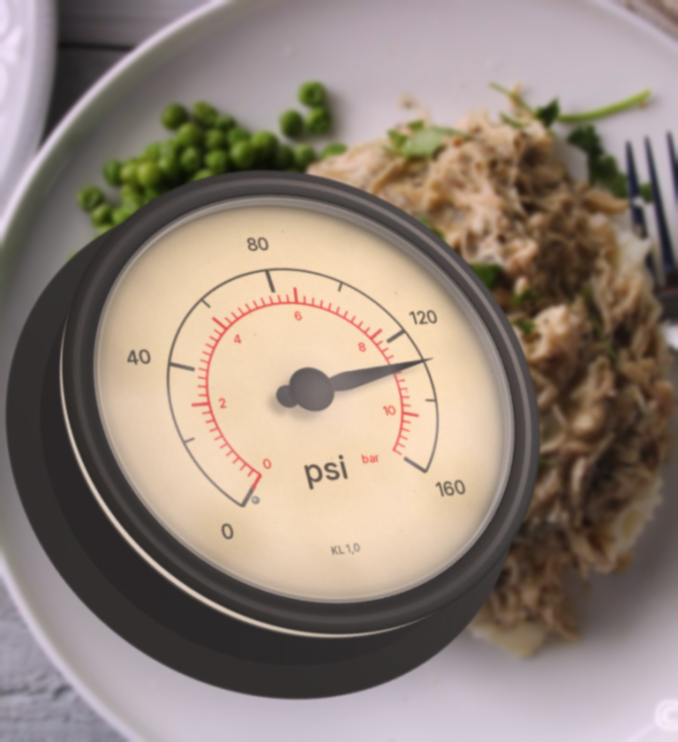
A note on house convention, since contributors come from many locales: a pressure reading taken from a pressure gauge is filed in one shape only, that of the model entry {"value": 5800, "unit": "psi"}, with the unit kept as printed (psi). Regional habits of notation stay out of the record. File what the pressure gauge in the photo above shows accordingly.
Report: {"value": 130, "unit": "psi"}
